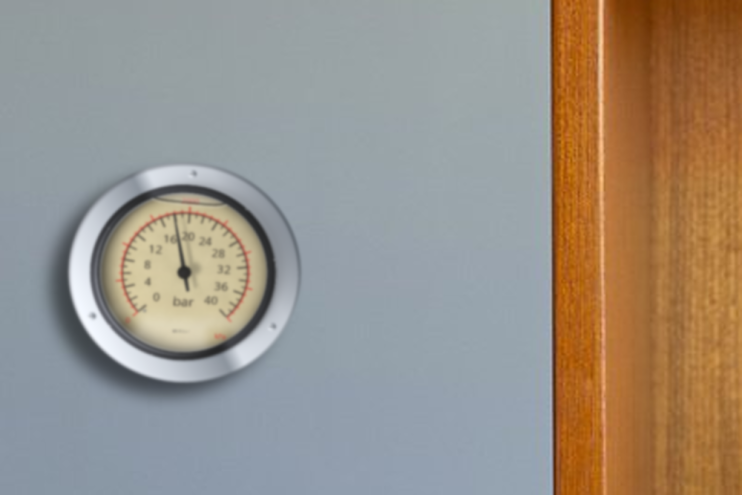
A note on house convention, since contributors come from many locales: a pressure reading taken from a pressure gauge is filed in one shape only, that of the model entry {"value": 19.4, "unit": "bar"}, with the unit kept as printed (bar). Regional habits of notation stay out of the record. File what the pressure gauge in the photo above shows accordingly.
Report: {"value": 18, "unit": "bar"}
